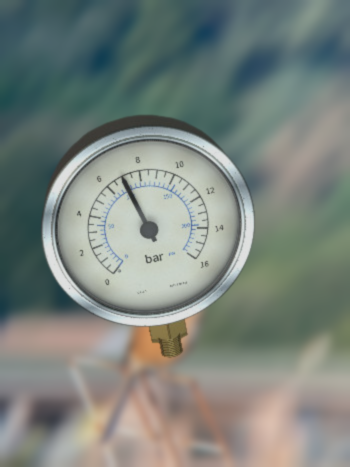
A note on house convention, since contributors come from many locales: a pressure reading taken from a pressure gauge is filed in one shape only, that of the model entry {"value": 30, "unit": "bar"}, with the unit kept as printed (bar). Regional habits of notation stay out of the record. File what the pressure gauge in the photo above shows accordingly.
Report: {"value": 7, "unit": "bar"}
